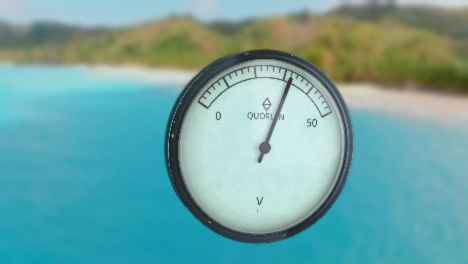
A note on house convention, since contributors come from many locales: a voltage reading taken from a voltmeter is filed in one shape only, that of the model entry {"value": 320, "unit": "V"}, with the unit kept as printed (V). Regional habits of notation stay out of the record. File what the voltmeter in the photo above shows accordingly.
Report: {"value": 32, "unit": "V"}
